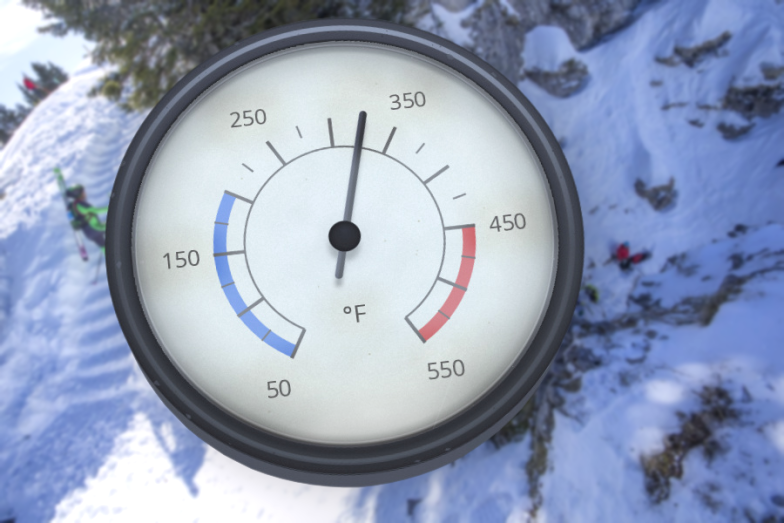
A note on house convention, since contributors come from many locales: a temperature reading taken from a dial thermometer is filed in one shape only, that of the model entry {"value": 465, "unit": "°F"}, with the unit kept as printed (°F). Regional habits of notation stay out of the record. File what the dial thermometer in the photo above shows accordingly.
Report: {"value": 325, "unit": "°F"}
